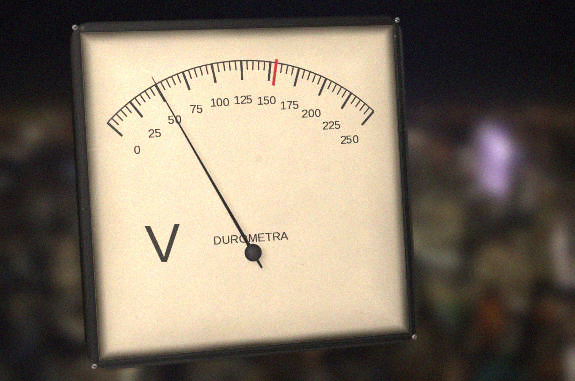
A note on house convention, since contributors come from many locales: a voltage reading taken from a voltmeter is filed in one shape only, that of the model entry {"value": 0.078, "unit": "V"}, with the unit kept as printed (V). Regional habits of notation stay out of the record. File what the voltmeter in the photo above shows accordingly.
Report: {"value": 50, "unit": "V"}
